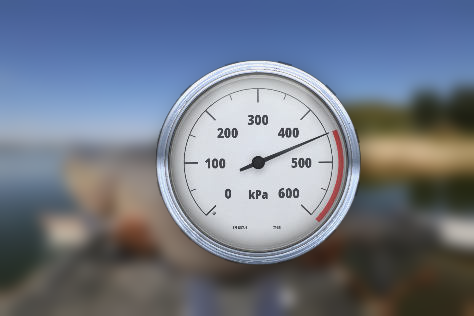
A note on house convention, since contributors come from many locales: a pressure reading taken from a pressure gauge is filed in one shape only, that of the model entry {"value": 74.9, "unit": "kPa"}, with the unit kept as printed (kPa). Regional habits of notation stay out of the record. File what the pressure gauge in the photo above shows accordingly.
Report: {"value": 450, "unit": "kPa"}
